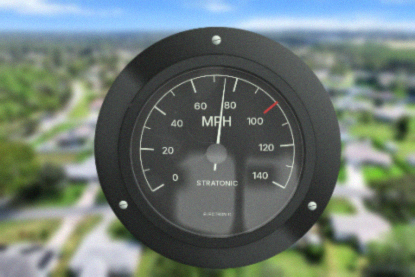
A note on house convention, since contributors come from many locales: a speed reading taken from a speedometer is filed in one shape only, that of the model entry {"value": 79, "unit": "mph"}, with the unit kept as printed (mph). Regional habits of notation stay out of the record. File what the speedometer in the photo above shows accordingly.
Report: {"value": 75, "unit": "mph"}
